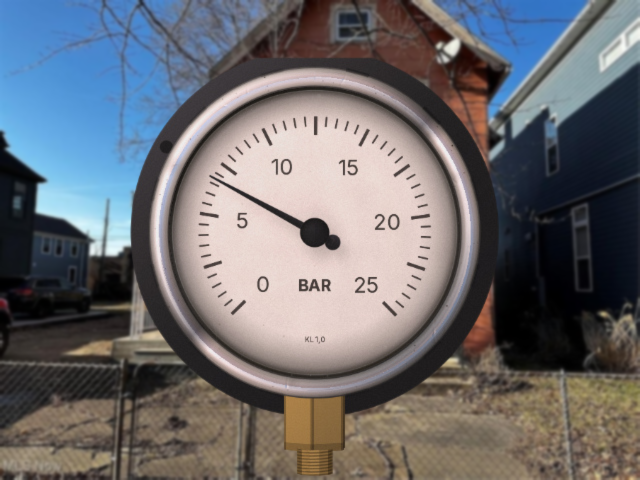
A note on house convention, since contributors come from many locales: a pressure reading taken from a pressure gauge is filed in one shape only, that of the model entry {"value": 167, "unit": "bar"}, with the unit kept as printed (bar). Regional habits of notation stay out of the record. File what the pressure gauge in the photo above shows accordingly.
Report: {"value": 6.75, "unit": "bar"}
